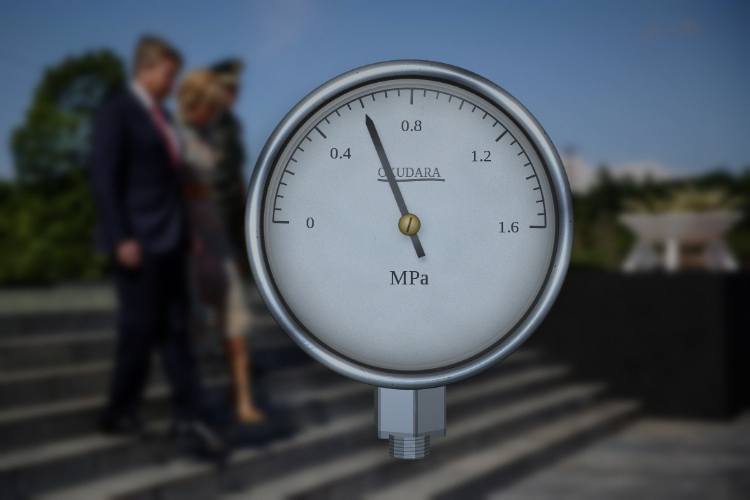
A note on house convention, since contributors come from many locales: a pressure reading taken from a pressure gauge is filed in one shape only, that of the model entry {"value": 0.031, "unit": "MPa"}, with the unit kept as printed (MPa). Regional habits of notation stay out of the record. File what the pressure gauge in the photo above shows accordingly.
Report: {"value": 0.6, "unit": "MPa"}
